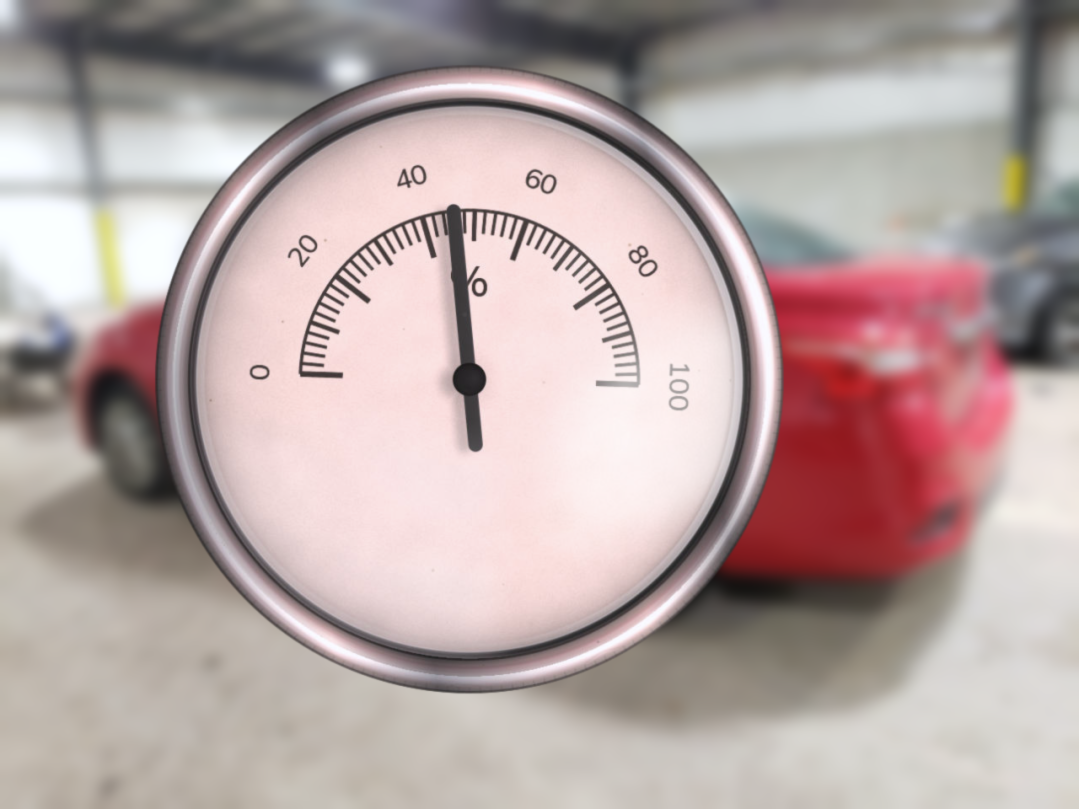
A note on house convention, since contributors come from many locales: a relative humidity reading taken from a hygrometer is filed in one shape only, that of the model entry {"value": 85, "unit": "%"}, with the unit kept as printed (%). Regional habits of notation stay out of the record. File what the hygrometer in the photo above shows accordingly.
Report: {"value": 46, "unit": "%"}
